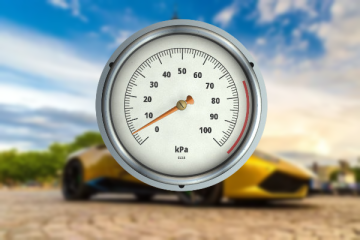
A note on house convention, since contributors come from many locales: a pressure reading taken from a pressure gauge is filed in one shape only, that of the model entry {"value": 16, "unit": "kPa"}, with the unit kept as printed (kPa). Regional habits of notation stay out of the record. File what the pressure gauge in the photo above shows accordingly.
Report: {"value": 5, "unit": "kPa"}
